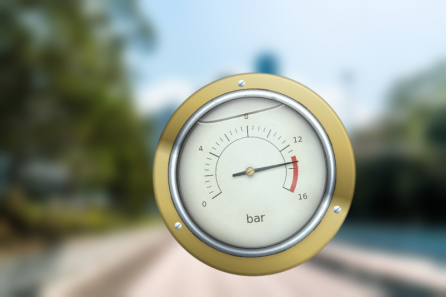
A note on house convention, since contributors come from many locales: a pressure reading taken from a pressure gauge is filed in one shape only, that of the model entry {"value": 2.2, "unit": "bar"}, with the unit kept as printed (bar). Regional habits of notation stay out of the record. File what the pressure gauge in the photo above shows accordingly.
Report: {"value": 13.5, "unit": "bar"}
